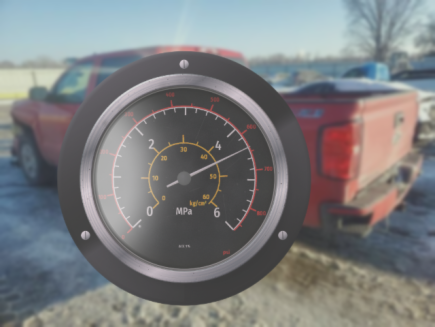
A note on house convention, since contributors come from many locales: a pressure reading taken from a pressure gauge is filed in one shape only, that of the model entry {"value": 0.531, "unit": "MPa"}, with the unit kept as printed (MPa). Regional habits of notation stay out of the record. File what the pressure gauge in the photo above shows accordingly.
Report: {"value": 4.4, "unit": "MPa"}
